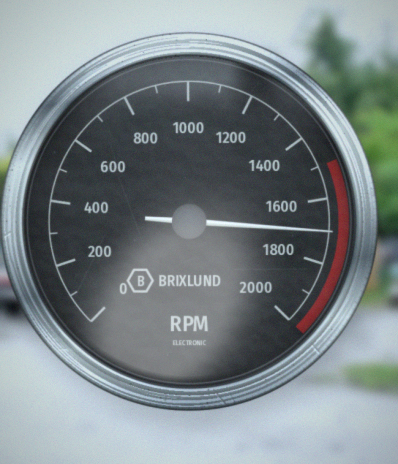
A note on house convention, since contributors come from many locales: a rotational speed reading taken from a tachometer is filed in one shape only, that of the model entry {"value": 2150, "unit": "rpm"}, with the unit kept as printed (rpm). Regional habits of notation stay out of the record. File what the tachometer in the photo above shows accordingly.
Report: {"value": 1700, "unit": "rpm"}
